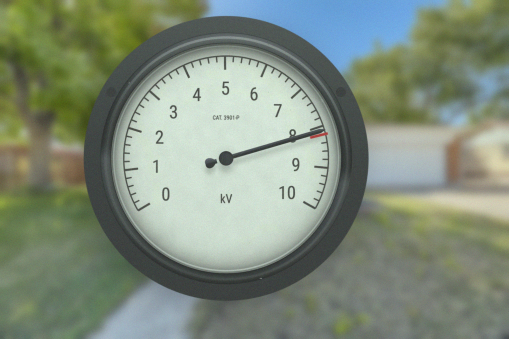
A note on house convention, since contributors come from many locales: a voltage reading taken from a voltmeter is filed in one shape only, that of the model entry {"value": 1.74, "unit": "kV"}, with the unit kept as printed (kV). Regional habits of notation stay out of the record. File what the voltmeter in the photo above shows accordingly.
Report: {"value": 8.1, "unit": "kV"}
